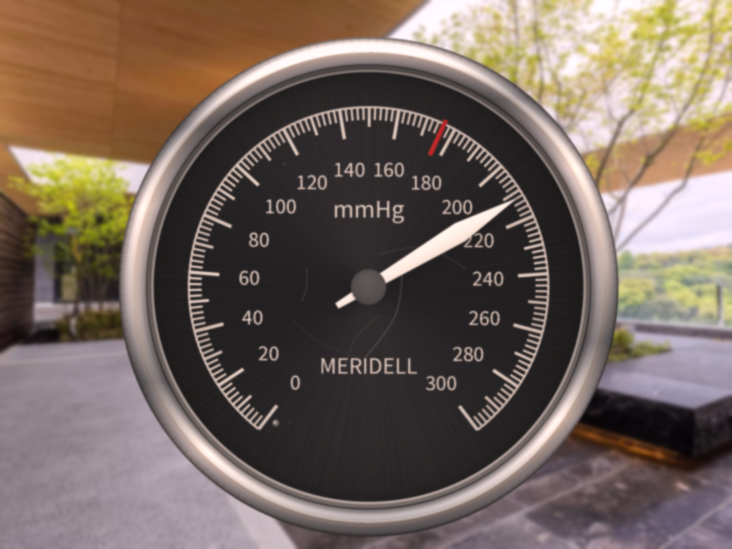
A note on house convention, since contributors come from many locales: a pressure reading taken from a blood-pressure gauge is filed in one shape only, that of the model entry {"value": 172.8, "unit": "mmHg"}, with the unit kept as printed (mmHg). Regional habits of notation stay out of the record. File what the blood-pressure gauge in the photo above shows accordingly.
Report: {"value": 212, "unit": "mmHg"}
